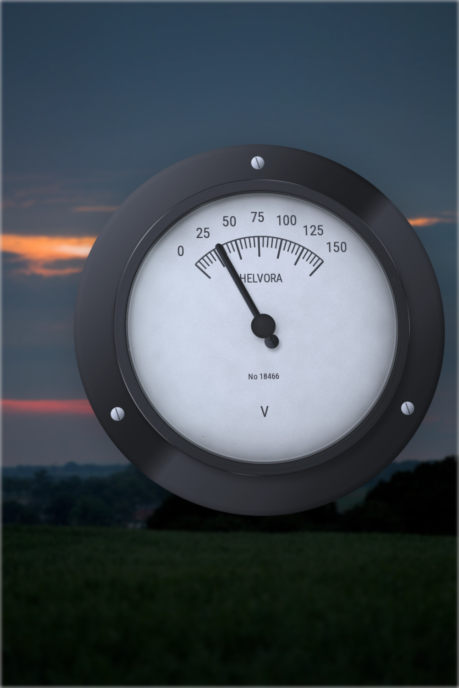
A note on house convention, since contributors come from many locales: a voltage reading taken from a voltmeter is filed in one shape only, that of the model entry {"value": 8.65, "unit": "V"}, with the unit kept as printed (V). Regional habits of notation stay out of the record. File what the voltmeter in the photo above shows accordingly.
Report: {"value": 30, "unit": "V"}
